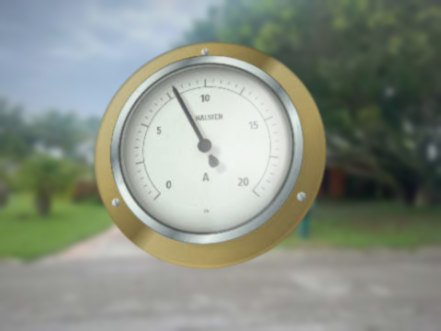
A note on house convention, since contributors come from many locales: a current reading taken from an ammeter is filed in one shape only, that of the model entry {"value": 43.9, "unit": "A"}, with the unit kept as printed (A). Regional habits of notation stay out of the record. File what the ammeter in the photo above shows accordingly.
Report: {"value": 8, "unit": "A"}
